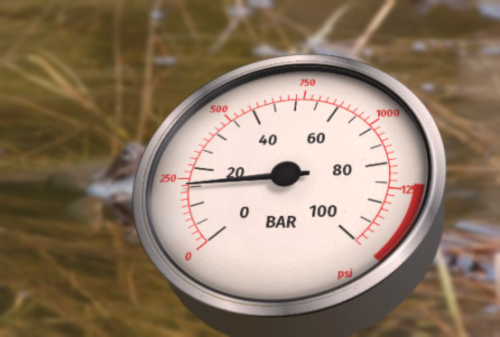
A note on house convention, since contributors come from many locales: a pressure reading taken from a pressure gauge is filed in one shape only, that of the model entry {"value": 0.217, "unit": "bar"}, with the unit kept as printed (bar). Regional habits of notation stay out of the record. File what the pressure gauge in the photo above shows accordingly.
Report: {"value": 15, "unit": "bar"}
